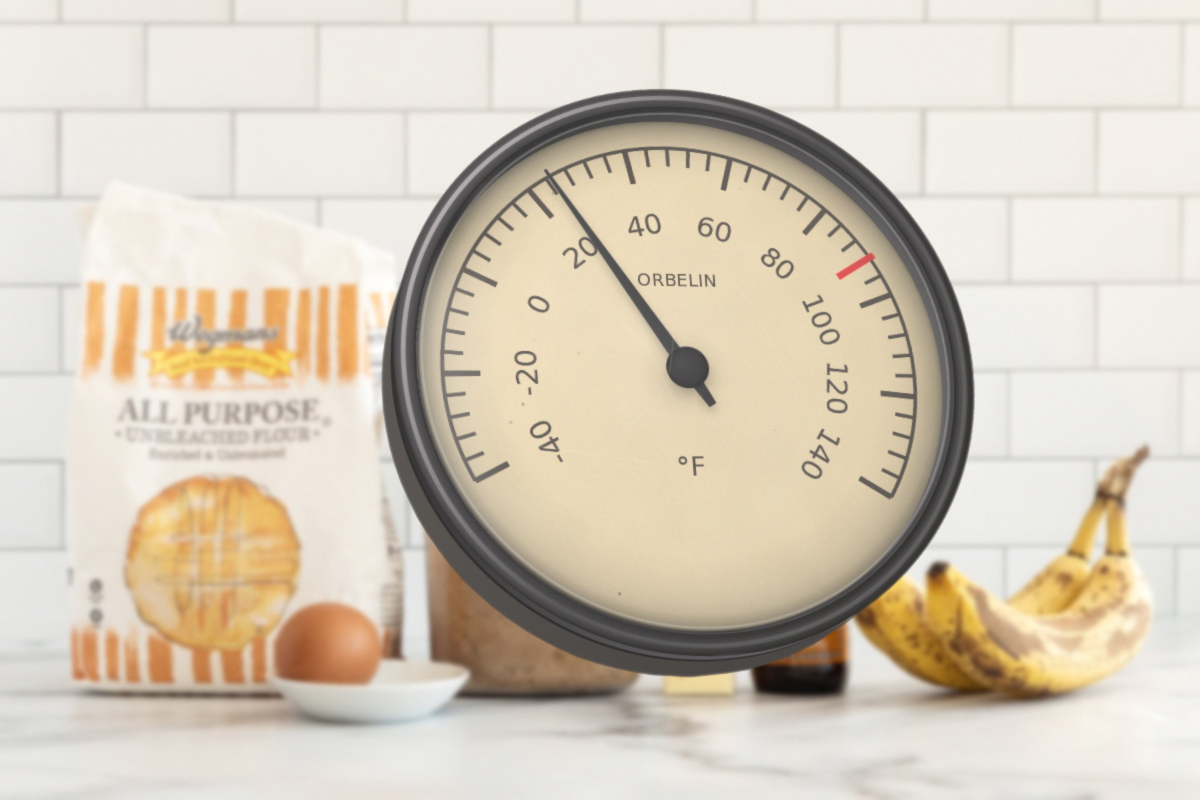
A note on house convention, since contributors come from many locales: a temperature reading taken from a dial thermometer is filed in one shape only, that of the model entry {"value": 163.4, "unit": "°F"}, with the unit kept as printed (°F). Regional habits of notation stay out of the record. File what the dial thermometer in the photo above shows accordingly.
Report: {"value": 24, "unit": "°F"}
